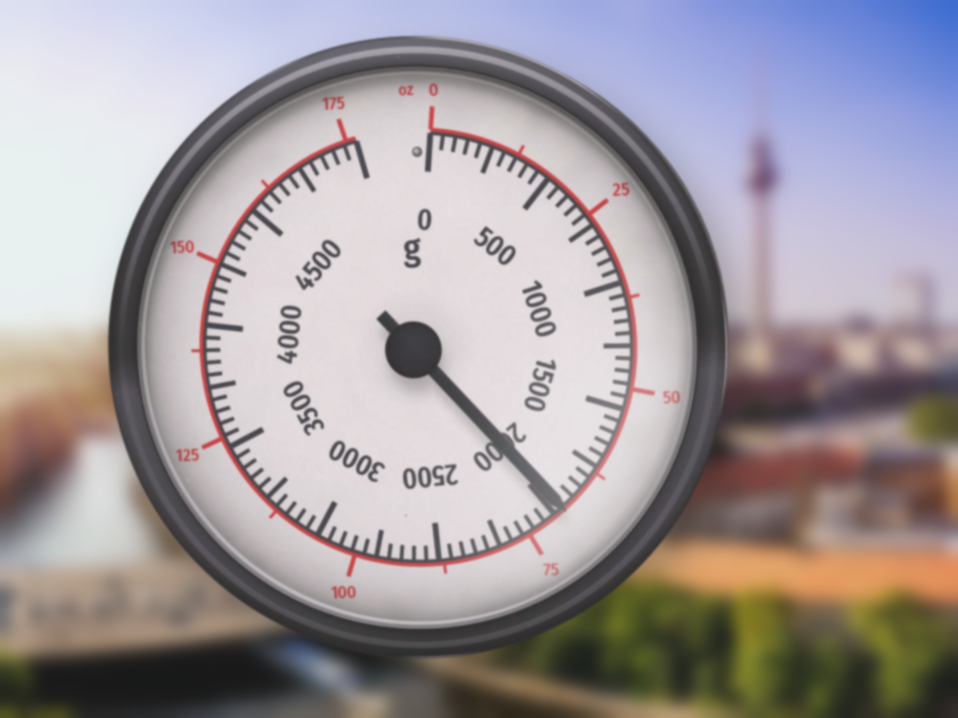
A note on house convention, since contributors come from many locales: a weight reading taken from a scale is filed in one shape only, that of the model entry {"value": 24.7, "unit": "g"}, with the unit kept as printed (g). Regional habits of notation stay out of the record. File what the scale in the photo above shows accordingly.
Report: {"value": 1950, "unit": "g"}
